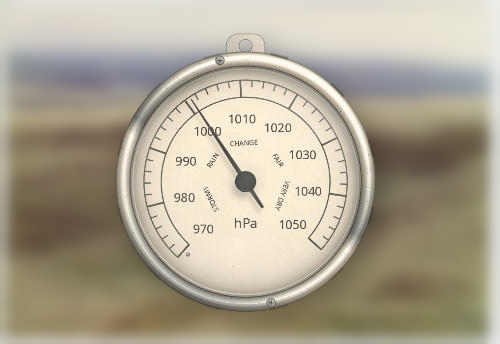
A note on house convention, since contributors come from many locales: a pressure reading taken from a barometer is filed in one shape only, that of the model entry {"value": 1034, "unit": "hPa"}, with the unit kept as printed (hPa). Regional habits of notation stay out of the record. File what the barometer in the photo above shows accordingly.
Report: {"value": 1001, "unit": "hPa"}
